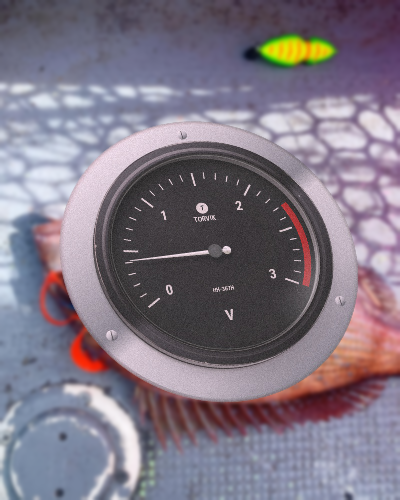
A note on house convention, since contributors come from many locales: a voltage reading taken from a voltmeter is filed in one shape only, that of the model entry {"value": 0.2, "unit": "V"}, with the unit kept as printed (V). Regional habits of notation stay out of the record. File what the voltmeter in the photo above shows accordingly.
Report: {"value": 0.4, "unit": "V"}
